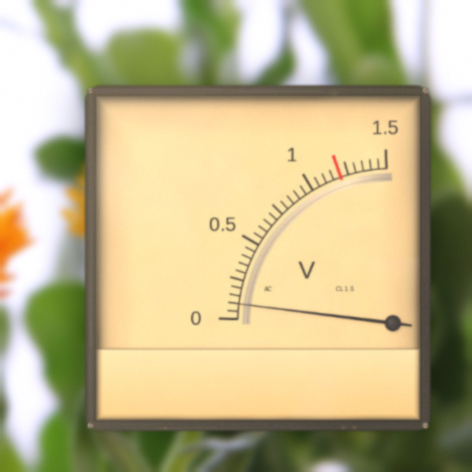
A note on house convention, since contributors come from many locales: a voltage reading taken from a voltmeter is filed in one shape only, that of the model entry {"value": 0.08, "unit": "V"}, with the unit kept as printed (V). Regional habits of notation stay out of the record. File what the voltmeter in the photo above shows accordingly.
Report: {"value": 0.1, "unit": "V"}
